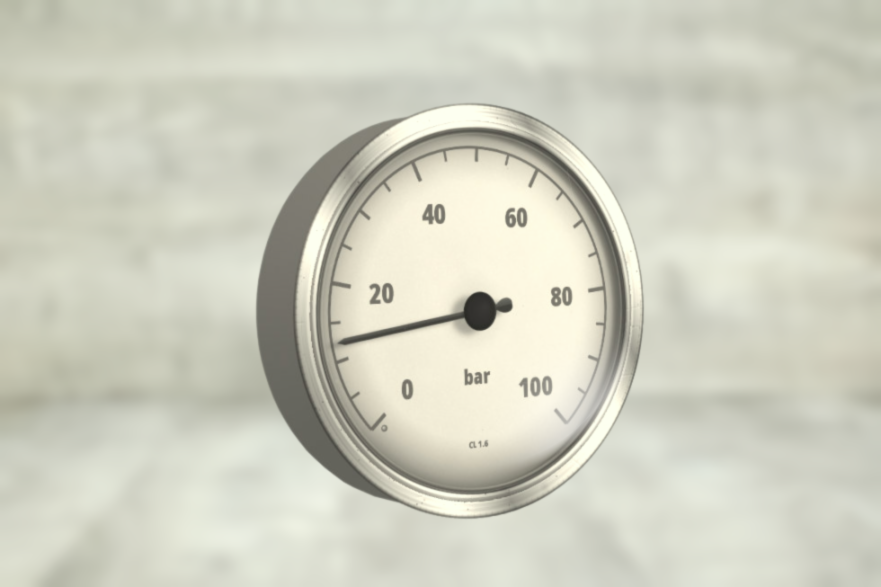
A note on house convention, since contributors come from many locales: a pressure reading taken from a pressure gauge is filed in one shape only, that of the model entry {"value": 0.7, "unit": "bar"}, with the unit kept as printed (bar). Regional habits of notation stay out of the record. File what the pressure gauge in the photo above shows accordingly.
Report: {"value": 12.5, "unit": "bar"}
